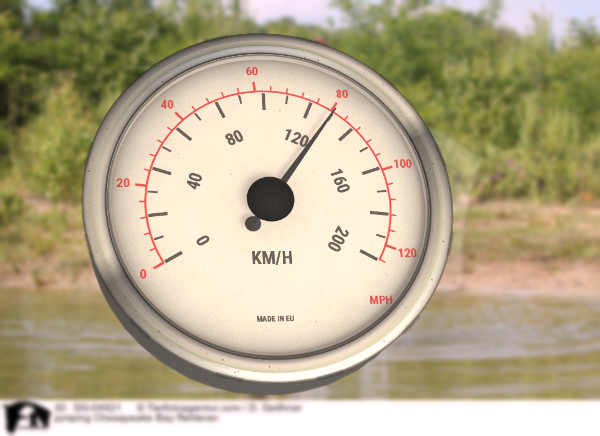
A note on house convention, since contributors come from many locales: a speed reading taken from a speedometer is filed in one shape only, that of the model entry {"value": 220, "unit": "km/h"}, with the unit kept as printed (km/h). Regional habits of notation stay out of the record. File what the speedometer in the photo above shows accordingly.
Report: {"value": 130, "unit": "km/h"}
